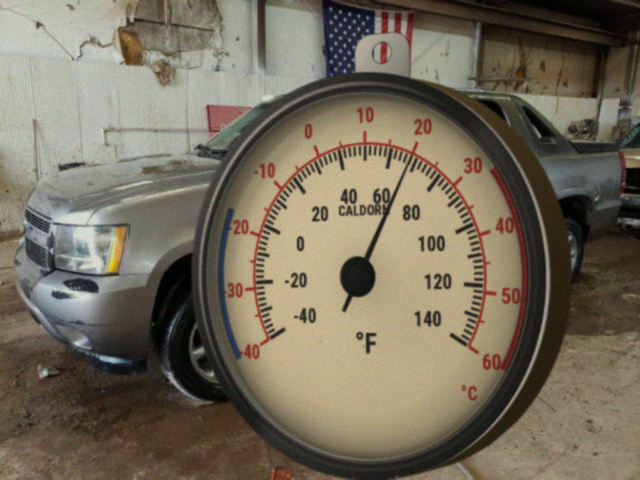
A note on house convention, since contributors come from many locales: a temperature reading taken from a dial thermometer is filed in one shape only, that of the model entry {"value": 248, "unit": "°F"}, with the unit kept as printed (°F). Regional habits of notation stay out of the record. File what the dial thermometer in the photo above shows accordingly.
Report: {"value": 70, "unit": "°F"}
